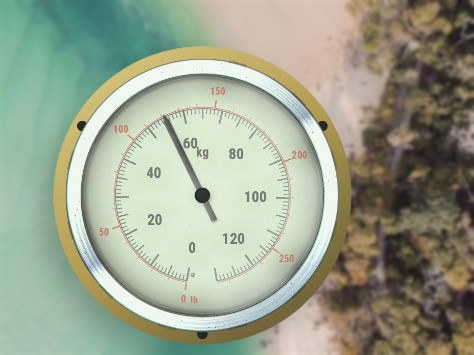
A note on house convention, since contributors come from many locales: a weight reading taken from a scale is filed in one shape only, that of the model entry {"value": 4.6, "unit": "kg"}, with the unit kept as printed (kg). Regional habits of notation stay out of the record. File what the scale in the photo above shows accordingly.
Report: {"value": 55, "unit": "kg"}
